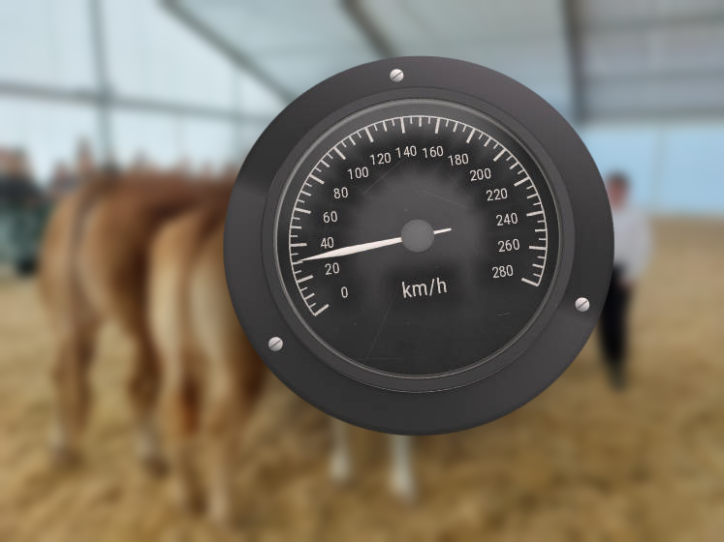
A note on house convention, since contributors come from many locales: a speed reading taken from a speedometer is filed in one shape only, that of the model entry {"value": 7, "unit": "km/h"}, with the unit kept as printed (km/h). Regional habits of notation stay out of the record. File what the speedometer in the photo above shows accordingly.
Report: {"value": 30, "unit": "km/h"}
